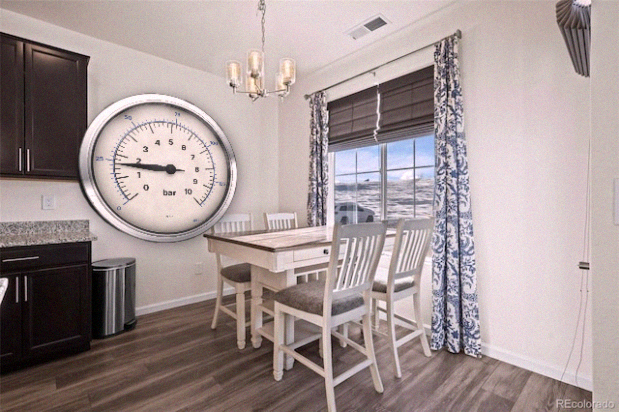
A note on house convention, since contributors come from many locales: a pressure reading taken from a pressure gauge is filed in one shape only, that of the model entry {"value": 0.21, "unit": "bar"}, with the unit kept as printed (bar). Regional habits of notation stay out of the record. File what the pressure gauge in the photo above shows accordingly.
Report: {"value": 1.6, "unit": "bar"}
